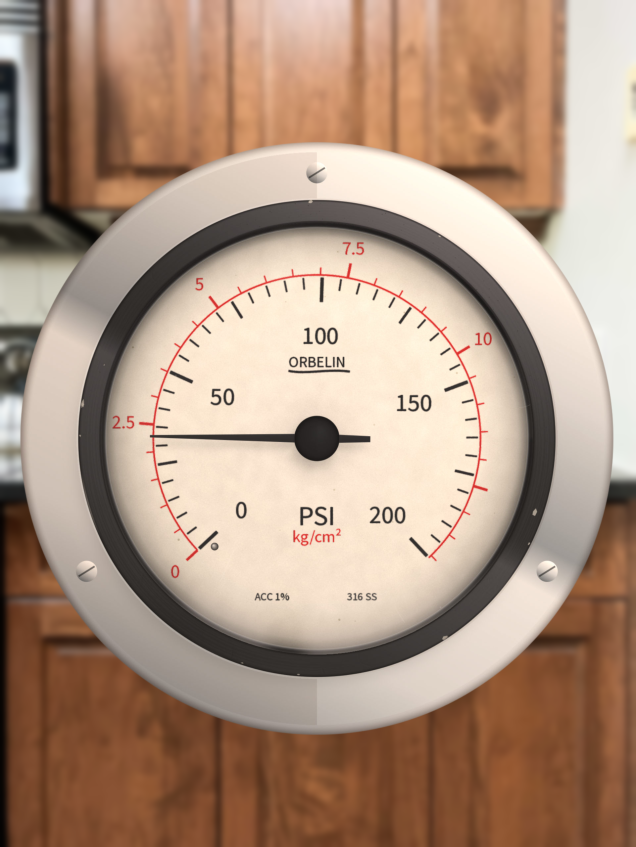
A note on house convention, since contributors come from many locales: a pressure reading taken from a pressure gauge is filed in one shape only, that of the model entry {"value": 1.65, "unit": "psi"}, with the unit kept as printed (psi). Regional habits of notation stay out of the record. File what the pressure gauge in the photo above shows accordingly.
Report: {"value": 32.5, "unit": "psi"}
